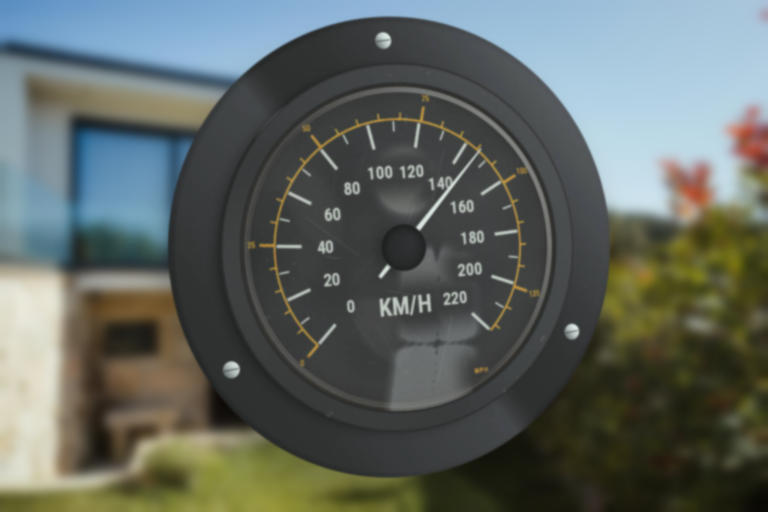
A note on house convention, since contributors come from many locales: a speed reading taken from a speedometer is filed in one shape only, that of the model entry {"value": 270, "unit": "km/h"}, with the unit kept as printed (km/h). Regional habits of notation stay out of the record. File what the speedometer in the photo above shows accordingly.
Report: {"value": 145, "unit": "km/h"}
